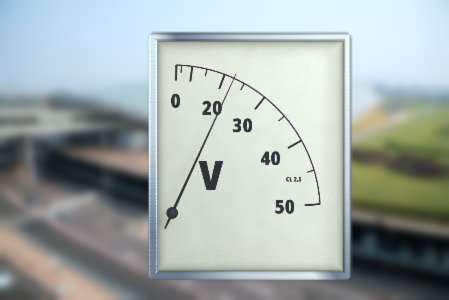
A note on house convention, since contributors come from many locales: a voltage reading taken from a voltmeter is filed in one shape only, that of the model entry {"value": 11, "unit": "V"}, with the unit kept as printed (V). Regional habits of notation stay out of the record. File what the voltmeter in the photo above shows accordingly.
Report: {"value": 22.5, "unit": "V"}
